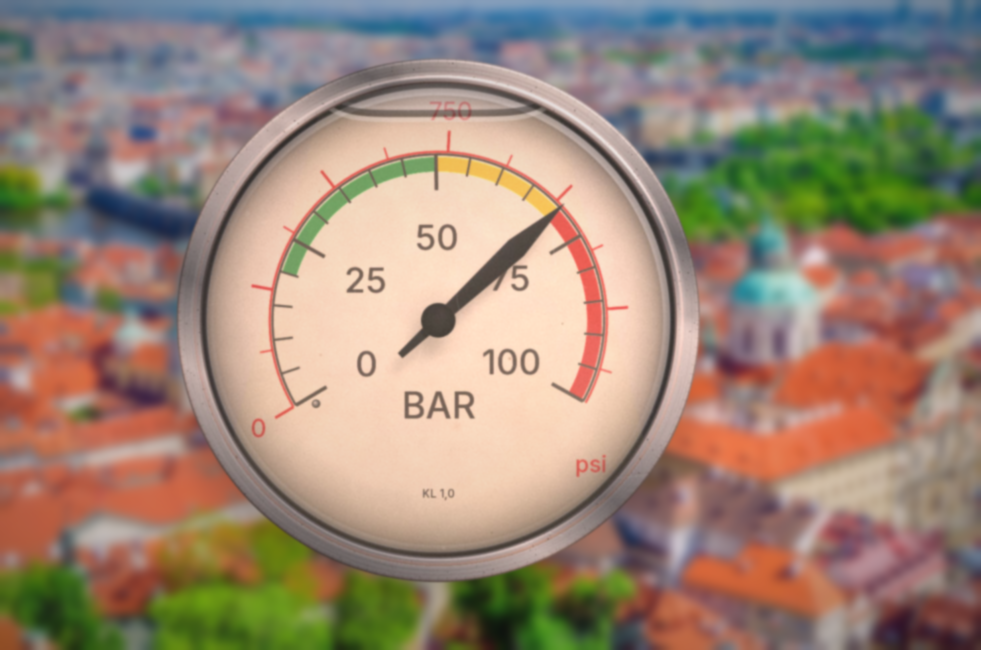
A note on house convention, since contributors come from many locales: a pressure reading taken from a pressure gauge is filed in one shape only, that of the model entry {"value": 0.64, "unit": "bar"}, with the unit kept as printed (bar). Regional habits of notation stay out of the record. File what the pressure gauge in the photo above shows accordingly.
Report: {"value": 70, "unit": "bar"}
